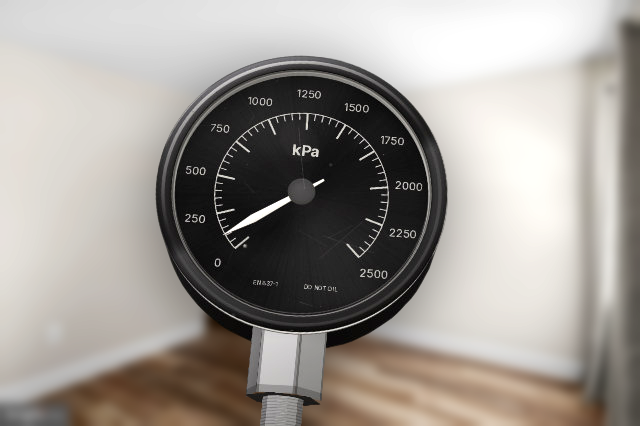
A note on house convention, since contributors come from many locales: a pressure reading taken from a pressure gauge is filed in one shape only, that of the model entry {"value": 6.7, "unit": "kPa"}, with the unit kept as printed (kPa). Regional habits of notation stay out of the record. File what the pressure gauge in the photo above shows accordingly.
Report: {"value": 100, "unit": "kPa"}
